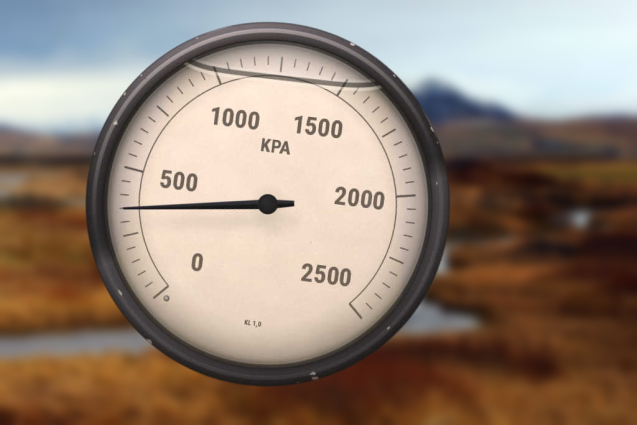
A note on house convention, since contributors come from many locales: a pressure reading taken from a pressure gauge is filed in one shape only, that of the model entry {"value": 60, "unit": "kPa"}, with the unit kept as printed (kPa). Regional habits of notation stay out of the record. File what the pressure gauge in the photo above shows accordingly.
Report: {"value": 350, "unit": "kPa"}
